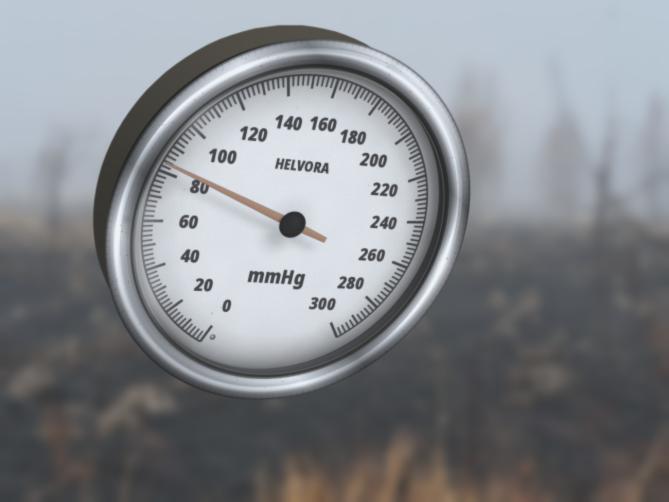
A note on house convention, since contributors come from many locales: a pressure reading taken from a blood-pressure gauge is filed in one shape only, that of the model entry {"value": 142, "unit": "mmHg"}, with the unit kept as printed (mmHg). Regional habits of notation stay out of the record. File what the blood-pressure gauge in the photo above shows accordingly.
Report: {"value": 84, "unit": "mmHg"}
